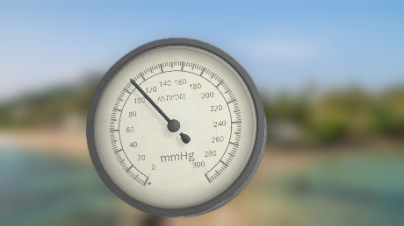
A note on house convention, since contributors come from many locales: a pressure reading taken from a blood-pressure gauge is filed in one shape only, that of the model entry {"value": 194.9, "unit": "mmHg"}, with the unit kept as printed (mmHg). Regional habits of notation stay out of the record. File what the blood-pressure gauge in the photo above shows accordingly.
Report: {"value": 110, "unit": "mmHg"}
